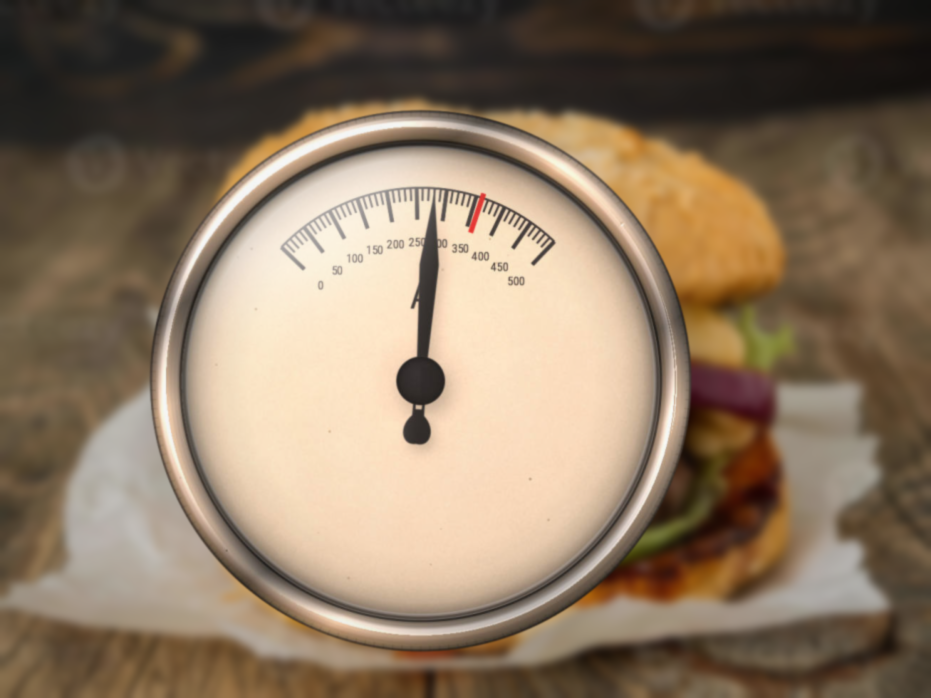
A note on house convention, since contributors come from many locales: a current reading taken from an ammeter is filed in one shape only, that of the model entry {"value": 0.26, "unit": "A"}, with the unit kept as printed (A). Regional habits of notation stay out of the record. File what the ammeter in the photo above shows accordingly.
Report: {"value": 280, "unit": "A"}
